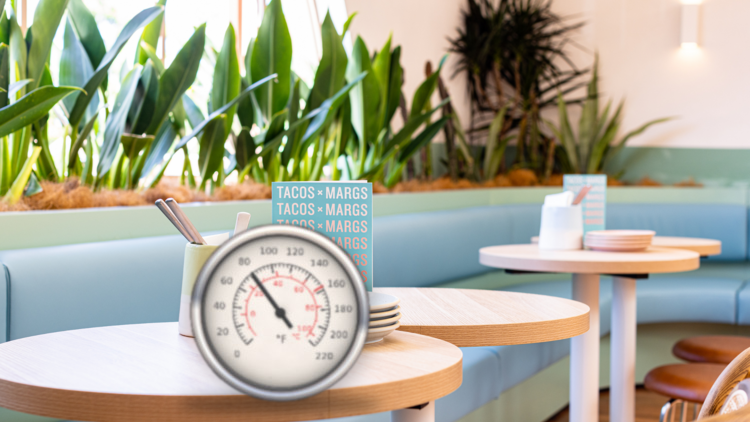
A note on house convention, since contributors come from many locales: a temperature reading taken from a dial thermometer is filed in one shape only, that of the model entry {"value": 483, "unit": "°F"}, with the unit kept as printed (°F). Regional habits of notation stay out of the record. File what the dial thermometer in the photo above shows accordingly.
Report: {"value": 80, "unit": "°F"}
